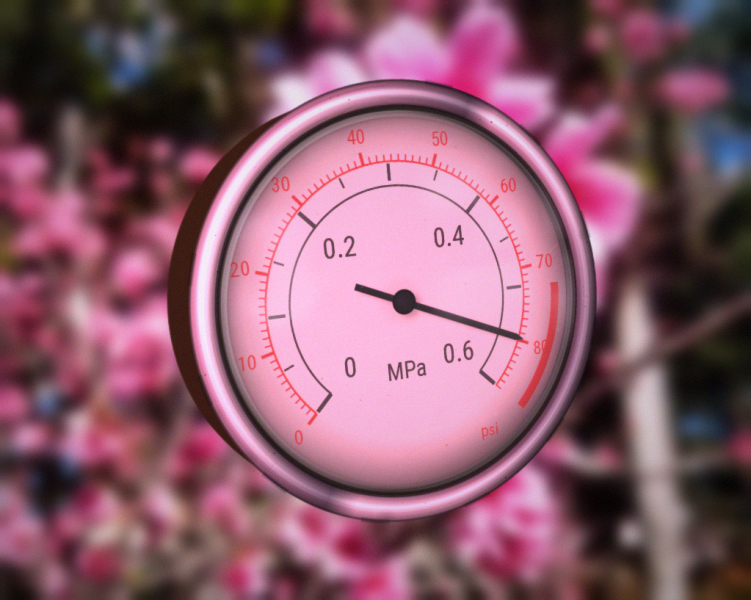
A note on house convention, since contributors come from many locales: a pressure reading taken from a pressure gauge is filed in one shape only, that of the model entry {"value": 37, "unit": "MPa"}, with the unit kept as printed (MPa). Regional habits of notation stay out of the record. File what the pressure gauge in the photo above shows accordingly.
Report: {"value": 0.55, "unit": "MPa"}
